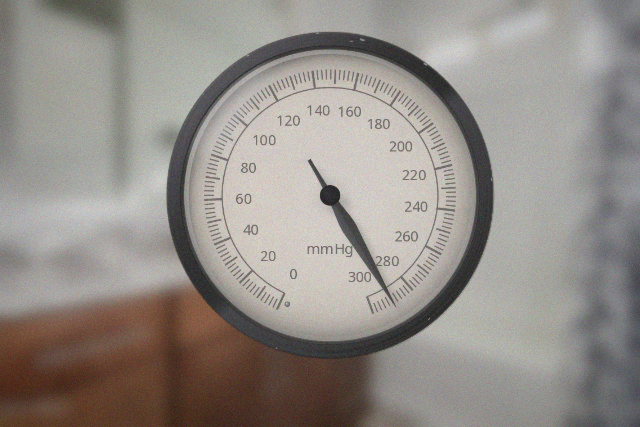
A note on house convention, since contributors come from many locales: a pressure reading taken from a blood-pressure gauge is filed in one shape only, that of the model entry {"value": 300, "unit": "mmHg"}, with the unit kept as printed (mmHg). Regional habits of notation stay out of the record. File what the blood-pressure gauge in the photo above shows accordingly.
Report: {"value": 290, "unit": "mmHg"}
